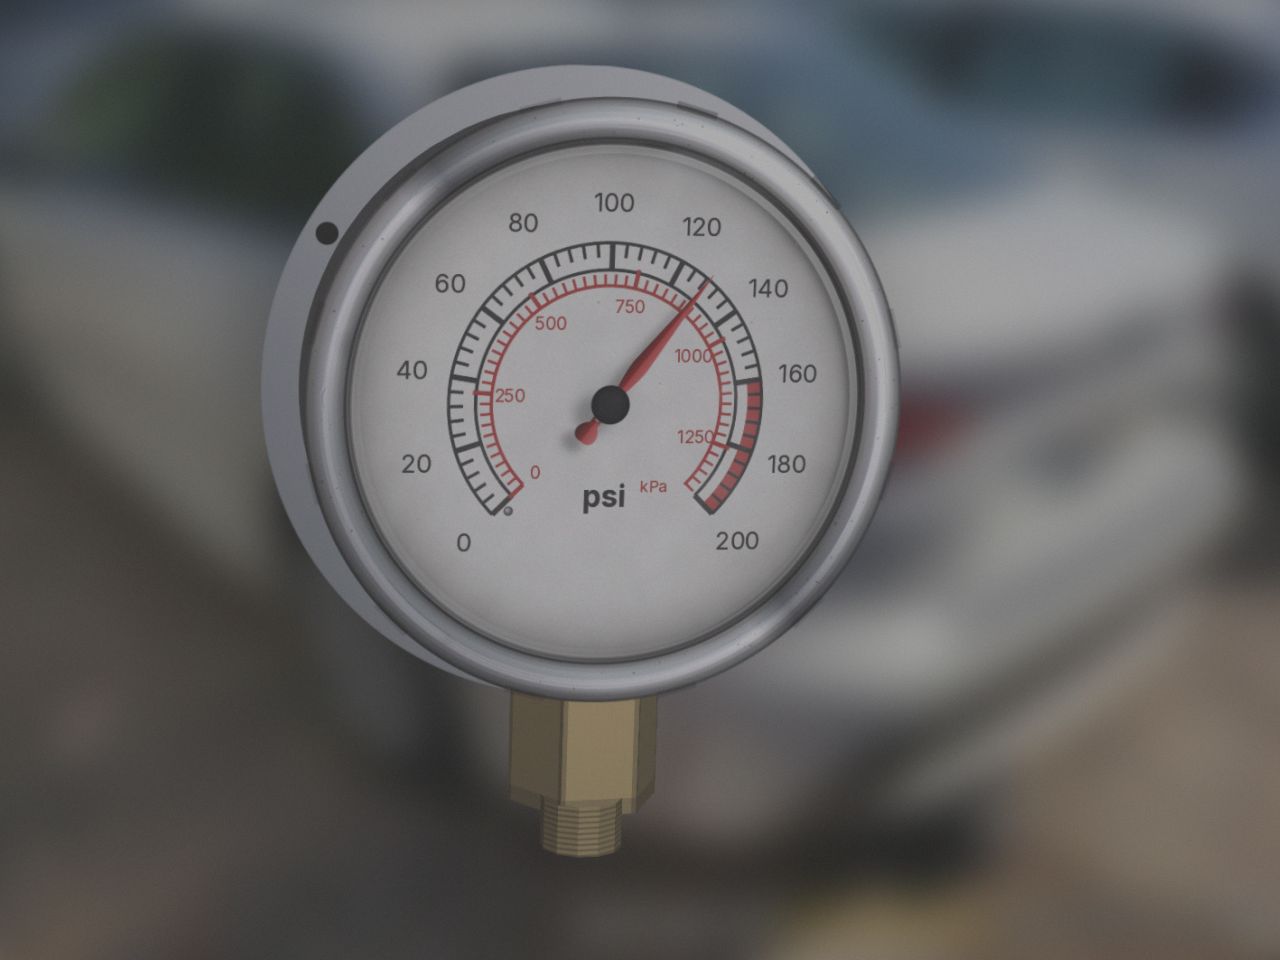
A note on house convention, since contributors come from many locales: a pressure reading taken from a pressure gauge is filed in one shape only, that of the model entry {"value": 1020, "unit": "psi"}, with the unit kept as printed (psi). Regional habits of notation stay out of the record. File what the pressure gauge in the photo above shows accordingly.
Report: {"value": 128, "unit": "psi"}
